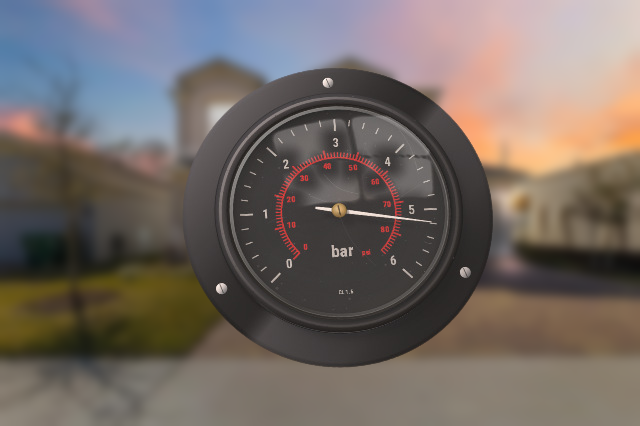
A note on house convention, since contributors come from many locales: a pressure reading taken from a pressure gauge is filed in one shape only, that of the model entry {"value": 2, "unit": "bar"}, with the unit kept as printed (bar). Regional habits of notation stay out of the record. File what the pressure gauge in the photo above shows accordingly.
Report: {"value": 5.2, "unit": "bar"}
